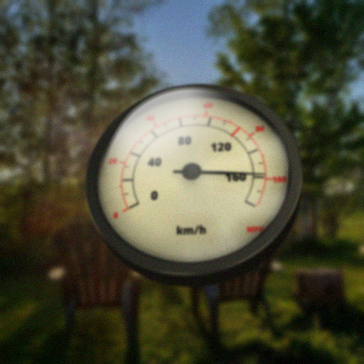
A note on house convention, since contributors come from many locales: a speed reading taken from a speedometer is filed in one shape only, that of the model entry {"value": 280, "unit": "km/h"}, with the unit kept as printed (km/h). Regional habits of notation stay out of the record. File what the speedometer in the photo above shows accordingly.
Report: {"value": 160, "unit": "km/h"}
